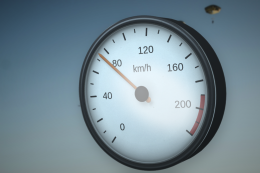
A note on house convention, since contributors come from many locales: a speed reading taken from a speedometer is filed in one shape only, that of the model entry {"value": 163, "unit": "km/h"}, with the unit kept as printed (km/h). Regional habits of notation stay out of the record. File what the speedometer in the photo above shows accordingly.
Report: {"value": 75, "unit": "km/h"}
